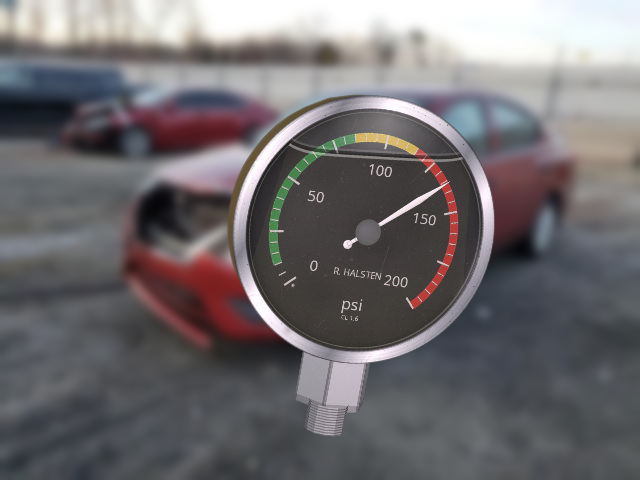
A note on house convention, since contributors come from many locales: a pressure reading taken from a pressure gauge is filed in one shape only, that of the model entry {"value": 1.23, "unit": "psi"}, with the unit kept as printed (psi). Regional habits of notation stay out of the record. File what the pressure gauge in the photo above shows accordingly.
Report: {"value": 135, "unit": "psi"}
